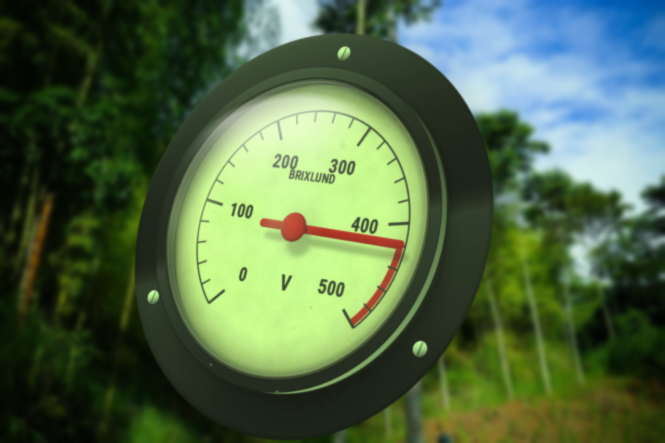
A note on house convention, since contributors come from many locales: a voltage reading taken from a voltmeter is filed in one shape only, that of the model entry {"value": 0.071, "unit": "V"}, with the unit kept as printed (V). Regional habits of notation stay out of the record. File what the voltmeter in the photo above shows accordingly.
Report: {"value": 420, "unit": "V"}
